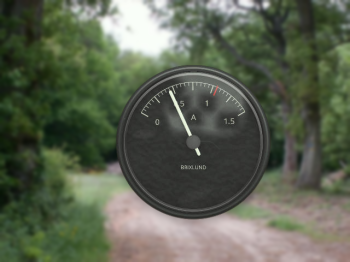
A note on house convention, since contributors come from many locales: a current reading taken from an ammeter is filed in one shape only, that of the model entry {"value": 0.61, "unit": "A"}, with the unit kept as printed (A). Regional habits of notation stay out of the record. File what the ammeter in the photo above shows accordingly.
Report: {"value": 0.45, "unit": "A"}
